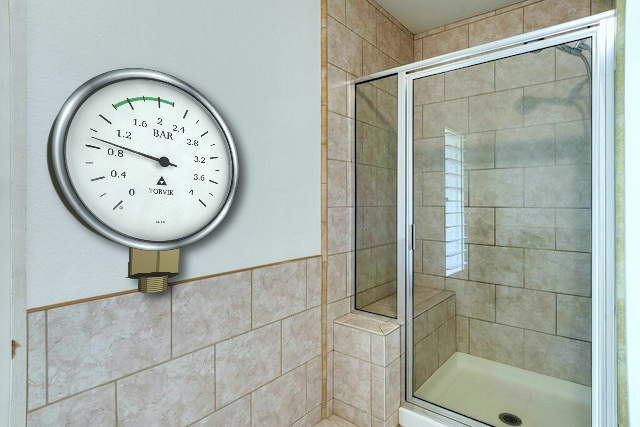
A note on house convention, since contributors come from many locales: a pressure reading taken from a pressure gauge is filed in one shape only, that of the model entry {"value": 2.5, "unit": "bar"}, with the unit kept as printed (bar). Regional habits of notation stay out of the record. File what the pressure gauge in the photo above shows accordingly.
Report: {"value": 0.9, "unit": "bar"}
